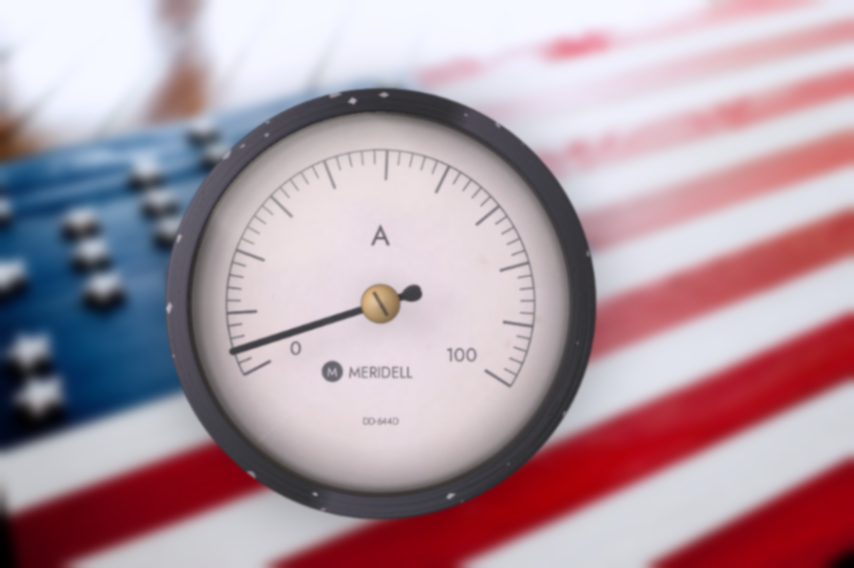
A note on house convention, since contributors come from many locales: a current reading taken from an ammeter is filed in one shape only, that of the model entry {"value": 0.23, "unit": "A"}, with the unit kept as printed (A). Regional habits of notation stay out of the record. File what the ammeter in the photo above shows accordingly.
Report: {"value": 4, "unit": "A"}
